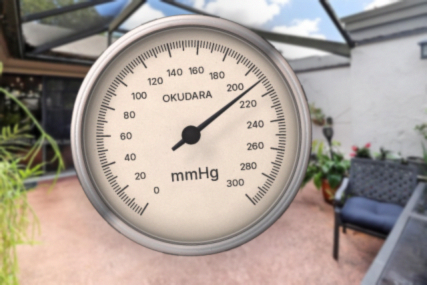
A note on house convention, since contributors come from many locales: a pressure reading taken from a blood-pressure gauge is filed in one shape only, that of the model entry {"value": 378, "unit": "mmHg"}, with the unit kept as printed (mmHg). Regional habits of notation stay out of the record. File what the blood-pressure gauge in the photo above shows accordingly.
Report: {"value": 210, "unit": "mmHg"}
